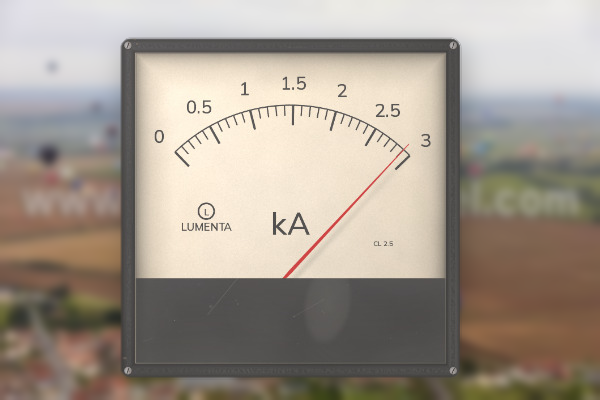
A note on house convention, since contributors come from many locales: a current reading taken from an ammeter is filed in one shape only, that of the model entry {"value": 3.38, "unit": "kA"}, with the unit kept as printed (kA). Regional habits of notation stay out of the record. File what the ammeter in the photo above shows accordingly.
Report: {"value": 2.9, "unit": "kA"}
